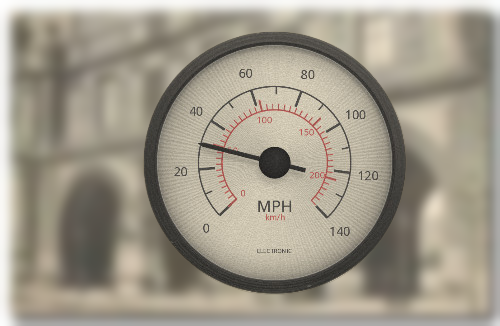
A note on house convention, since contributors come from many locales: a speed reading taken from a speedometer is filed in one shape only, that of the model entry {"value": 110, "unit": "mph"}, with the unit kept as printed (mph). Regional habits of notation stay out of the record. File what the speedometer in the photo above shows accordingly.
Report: {"value": 30, "unit": "mph"}
